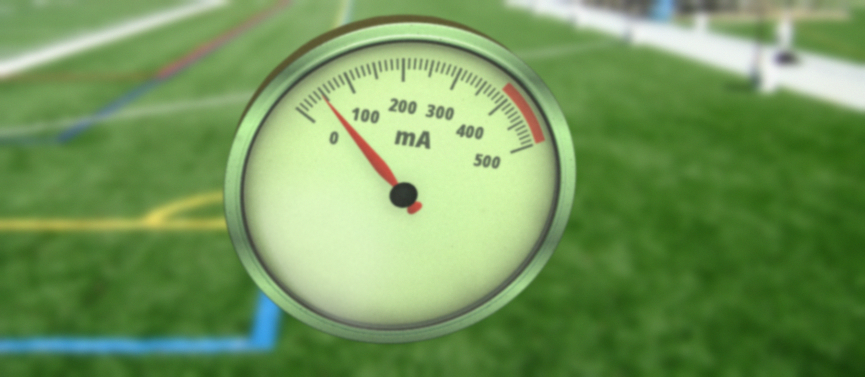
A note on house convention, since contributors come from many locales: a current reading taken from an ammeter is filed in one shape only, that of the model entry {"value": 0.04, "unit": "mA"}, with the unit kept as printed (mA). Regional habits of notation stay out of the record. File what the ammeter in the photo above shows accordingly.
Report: {"value": 50, "unit": "mA"}
